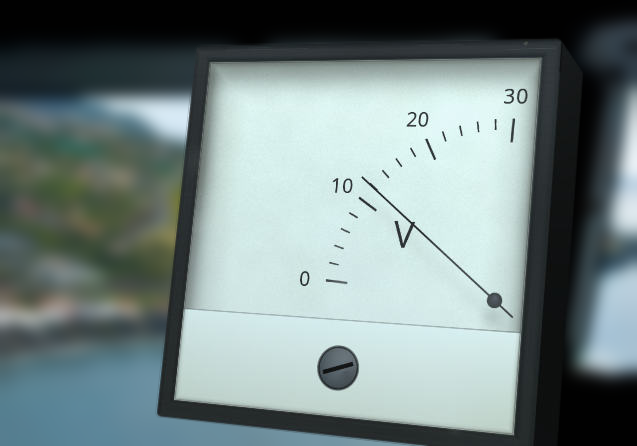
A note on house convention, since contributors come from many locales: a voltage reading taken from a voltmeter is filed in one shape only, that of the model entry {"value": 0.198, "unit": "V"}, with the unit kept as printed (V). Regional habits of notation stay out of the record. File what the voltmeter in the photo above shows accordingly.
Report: {"value": 12, "unit": "V"}
